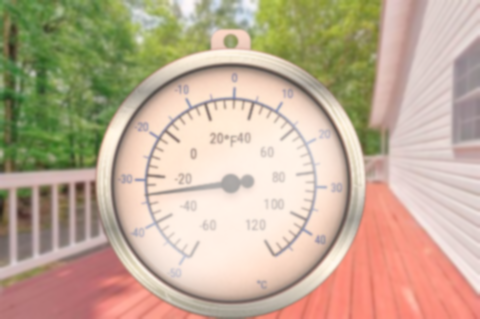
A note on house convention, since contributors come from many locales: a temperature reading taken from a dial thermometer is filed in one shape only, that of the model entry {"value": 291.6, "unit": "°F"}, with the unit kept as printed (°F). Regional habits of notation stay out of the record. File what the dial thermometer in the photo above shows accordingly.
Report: {"value": -28, "unit": "°F"}
